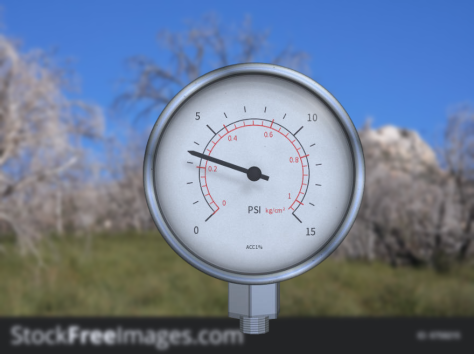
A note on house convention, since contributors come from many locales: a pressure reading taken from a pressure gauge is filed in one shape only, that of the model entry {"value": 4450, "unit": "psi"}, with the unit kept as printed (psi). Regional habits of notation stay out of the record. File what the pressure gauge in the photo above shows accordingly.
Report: {"value": 3.5, "unit": "psi"}
